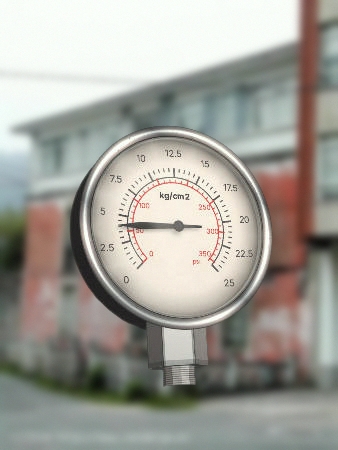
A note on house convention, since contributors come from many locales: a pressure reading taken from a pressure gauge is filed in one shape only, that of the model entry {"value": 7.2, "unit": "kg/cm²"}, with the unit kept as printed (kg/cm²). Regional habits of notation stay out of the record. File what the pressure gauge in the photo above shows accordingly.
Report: {"value": 4, "unit": "kg/cm²"}
